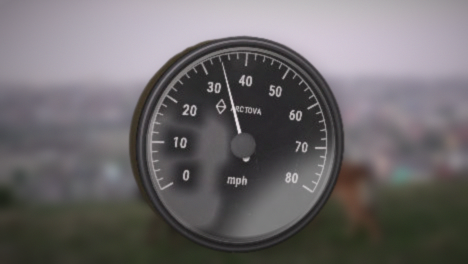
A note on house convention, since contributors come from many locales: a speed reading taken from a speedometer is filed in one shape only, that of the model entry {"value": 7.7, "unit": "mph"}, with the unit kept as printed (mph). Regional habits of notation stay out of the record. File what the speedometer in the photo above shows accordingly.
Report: {"value": 34, "unit": "mph"}
